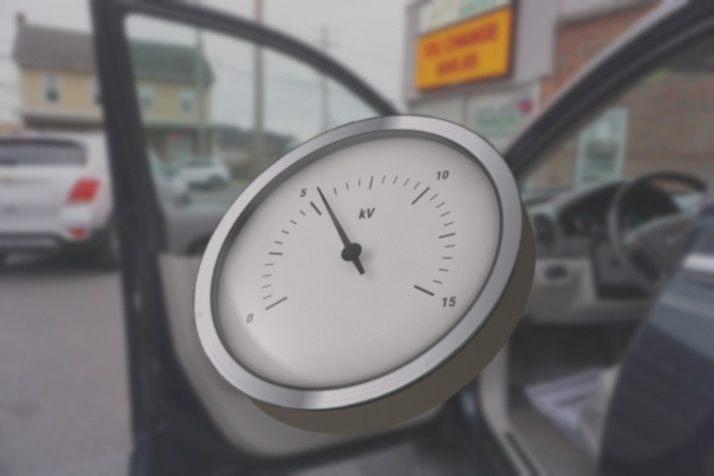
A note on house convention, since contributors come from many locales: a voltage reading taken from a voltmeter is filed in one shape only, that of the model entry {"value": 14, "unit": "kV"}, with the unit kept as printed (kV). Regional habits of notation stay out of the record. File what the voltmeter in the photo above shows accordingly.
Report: {"value": 5.5, "unit": "kV"}
